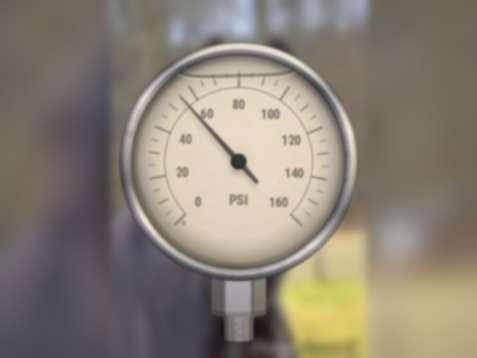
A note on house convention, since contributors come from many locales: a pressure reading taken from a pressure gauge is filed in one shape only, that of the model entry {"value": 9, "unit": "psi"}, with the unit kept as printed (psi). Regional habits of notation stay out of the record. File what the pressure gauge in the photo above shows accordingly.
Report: {"value": 55, "unit": "psi"}
